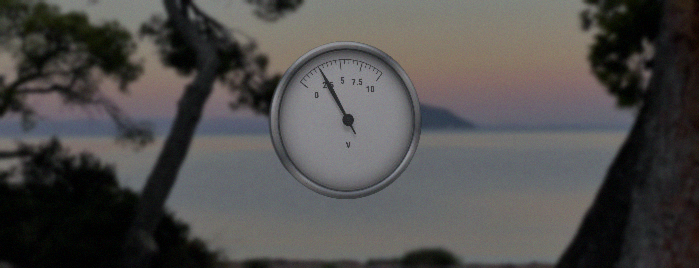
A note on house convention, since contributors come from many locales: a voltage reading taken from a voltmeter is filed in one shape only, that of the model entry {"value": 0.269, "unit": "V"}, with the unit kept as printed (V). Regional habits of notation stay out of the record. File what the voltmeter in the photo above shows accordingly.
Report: {"value": 2.5, "unit": "V"}
